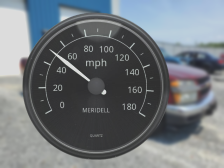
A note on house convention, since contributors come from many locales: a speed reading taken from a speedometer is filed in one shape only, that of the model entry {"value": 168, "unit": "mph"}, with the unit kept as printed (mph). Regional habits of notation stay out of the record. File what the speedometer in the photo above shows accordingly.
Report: {"value": 50, "unit": "mph"}
